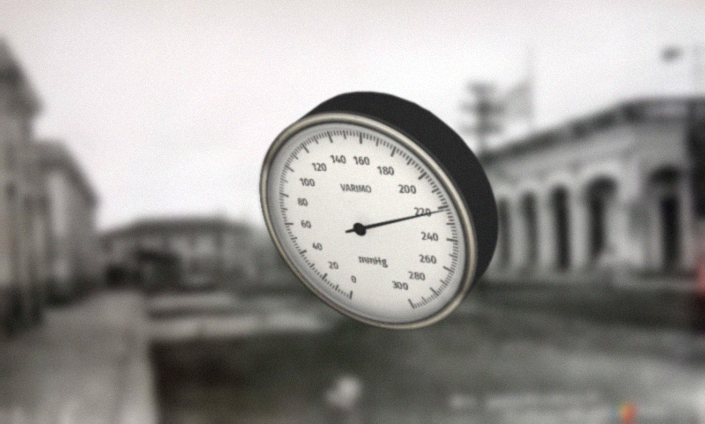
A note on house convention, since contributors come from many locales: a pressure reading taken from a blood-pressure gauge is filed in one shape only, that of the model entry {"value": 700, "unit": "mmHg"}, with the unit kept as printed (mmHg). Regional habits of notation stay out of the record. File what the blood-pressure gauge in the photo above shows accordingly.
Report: {"value": 220, "unit": "mmHg"}
